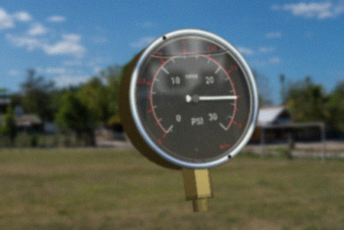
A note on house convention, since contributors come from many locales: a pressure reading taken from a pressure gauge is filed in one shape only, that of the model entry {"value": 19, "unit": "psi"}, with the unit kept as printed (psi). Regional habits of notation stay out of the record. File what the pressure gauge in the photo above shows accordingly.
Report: {"value": 25, "unit": "psi"}
